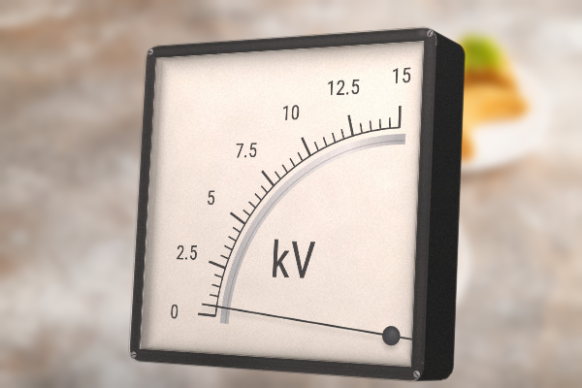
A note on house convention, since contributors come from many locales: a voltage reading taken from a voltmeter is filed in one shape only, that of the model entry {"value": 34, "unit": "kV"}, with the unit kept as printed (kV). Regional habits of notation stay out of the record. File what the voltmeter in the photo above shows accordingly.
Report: {"value": 0.5, "unit": "kV"}
